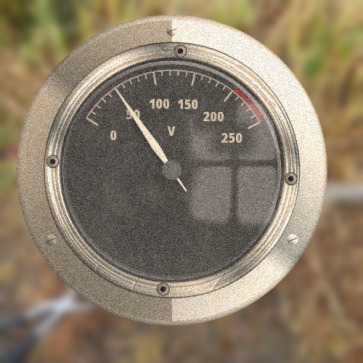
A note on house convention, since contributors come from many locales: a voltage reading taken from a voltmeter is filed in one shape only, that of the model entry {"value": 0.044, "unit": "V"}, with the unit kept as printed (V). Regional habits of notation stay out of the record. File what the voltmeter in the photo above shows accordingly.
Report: {"value": 50, "unit": "V"}
